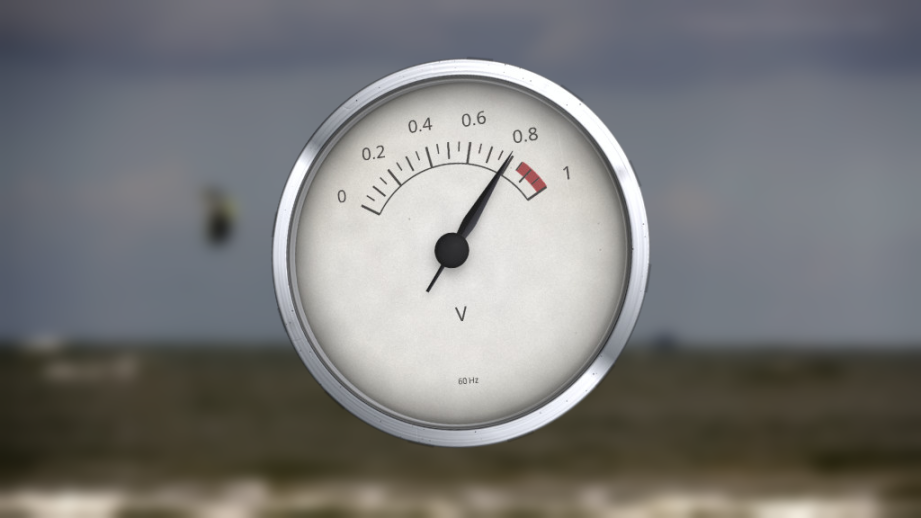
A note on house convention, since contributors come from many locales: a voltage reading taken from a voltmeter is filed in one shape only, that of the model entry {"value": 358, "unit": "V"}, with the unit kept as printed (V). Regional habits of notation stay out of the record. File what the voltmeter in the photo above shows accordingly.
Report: {"value": 0.8, "unit": "V"}
